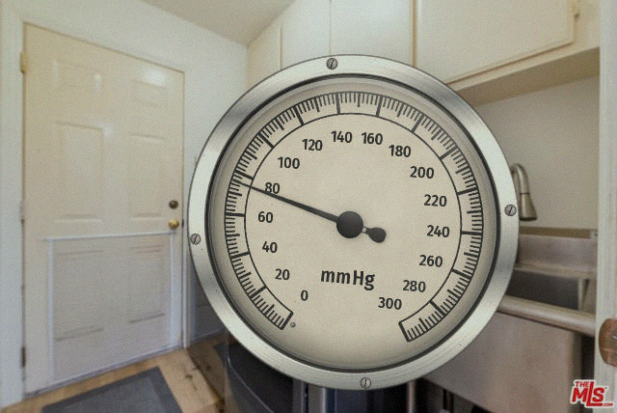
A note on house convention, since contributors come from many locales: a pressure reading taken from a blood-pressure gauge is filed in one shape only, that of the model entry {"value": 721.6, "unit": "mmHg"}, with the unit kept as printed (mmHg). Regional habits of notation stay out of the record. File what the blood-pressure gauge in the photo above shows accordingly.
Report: {"value": 76, "unit": "mmHg"}
